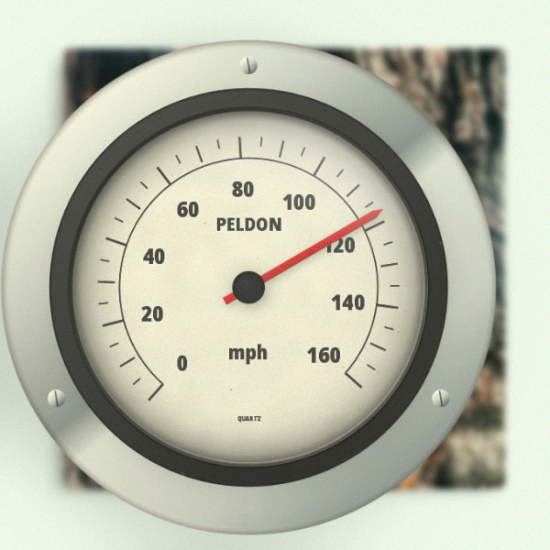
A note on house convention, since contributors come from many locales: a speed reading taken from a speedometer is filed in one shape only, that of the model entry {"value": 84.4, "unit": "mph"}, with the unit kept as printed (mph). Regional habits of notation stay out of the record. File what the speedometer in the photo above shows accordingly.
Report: {"value": 117.5, "unit": "mph"}
